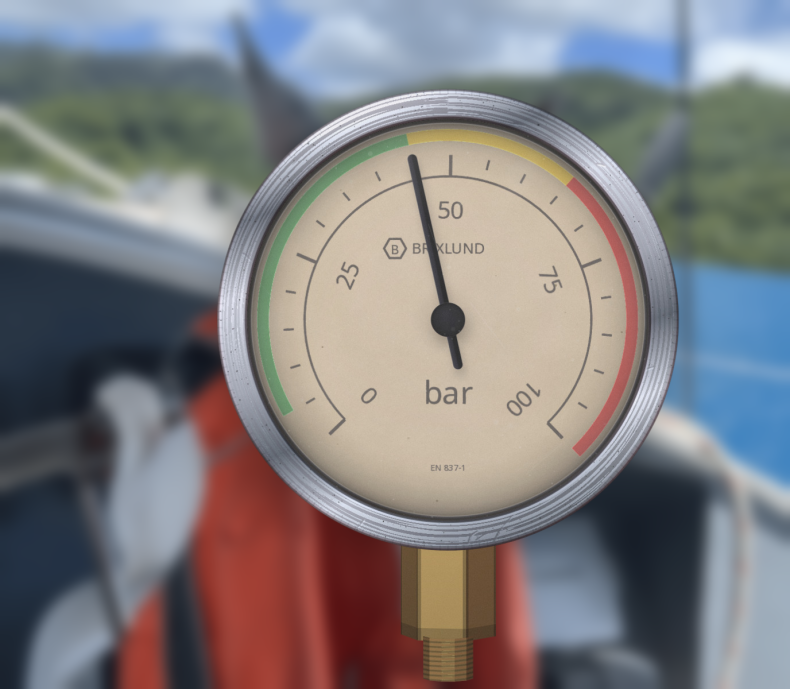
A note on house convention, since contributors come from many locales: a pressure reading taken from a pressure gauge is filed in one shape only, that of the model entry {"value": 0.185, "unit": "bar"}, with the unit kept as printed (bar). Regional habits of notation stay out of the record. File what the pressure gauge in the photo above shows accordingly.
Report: {"value": 45, "unit": "bar"}
